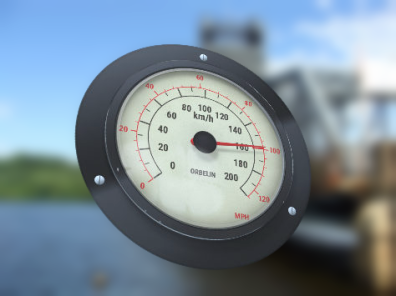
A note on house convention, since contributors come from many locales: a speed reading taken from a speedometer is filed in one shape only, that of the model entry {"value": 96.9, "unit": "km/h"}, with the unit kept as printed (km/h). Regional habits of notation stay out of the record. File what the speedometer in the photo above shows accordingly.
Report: {"value": 160, "unit": "km/h"}
